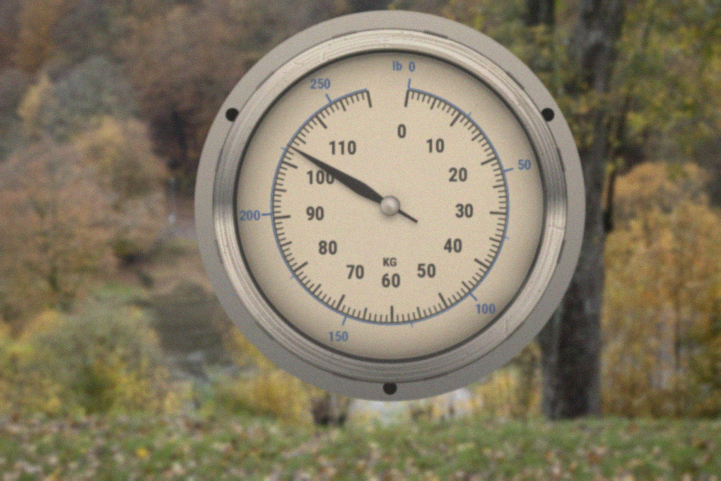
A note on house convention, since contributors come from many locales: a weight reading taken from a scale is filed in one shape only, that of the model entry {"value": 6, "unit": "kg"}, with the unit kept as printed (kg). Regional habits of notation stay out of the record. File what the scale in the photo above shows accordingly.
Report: {"value": 103, "unit": "kg"}
